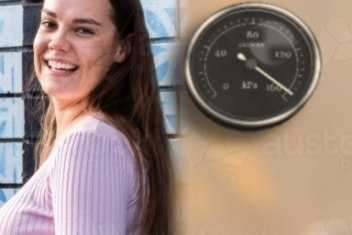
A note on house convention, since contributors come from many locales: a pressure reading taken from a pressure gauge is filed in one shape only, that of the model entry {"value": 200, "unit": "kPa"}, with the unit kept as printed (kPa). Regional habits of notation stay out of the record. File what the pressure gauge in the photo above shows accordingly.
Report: {"value": 155, "unit": "kPa"}
